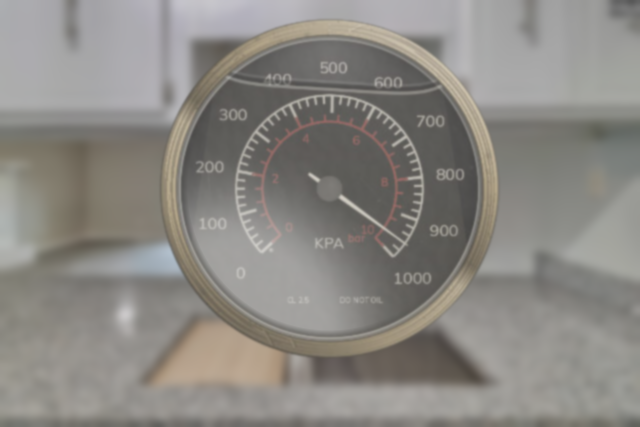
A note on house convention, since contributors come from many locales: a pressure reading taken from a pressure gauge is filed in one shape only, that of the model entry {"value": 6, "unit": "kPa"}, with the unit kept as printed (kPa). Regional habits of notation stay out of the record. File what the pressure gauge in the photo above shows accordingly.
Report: {"value": 960, "unit": "kPa"}
